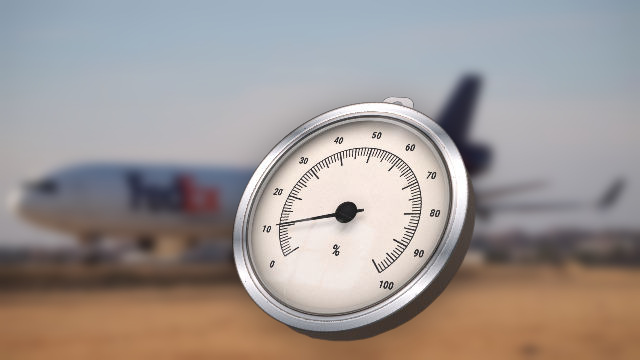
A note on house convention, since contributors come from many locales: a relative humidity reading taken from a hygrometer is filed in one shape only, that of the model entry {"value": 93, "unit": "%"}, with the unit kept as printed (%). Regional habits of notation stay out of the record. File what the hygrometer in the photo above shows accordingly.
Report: {"value": 10, "unit": "%"}
